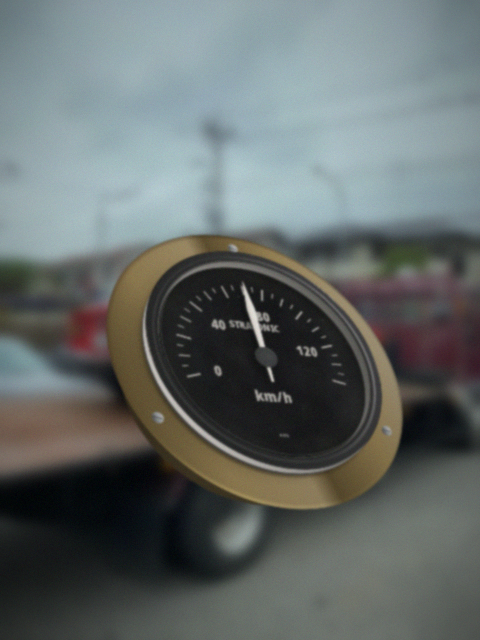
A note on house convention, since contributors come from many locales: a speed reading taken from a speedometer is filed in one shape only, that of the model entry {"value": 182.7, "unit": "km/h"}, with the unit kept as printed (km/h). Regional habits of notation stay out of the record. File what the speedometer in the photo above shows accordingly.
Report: {"value": 70, "unit": "km/h"}
